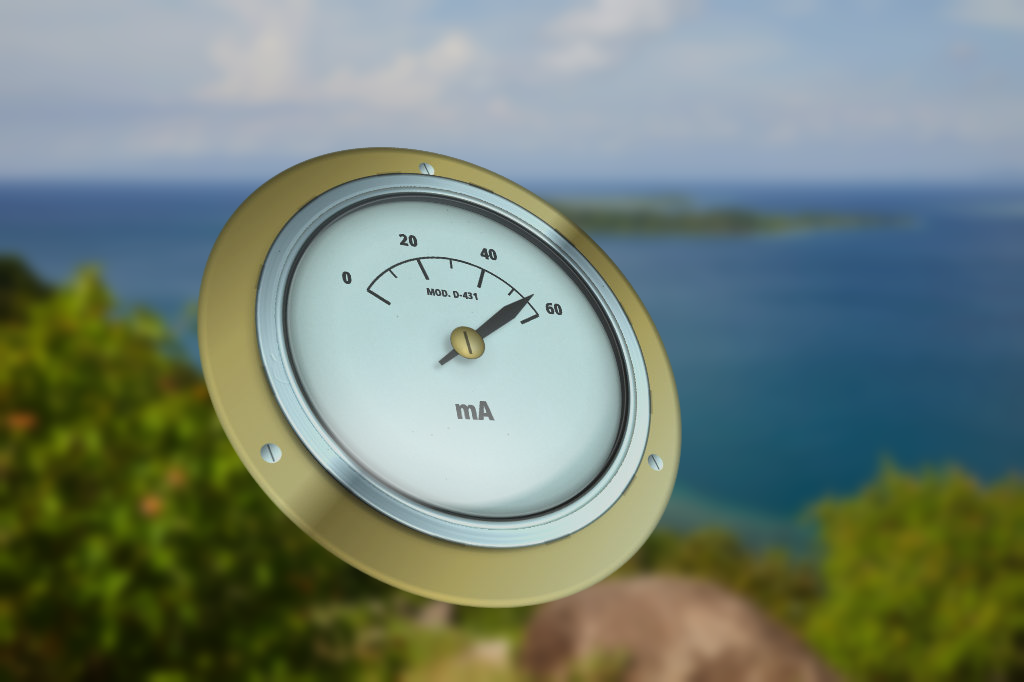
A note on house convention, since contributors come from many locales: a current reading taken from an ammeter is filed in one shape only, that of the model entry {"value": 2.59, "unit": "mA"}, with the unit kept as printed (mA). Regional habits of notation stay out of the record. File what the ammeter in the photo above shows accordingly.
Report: {"value": 55, "unit": "mA"}
